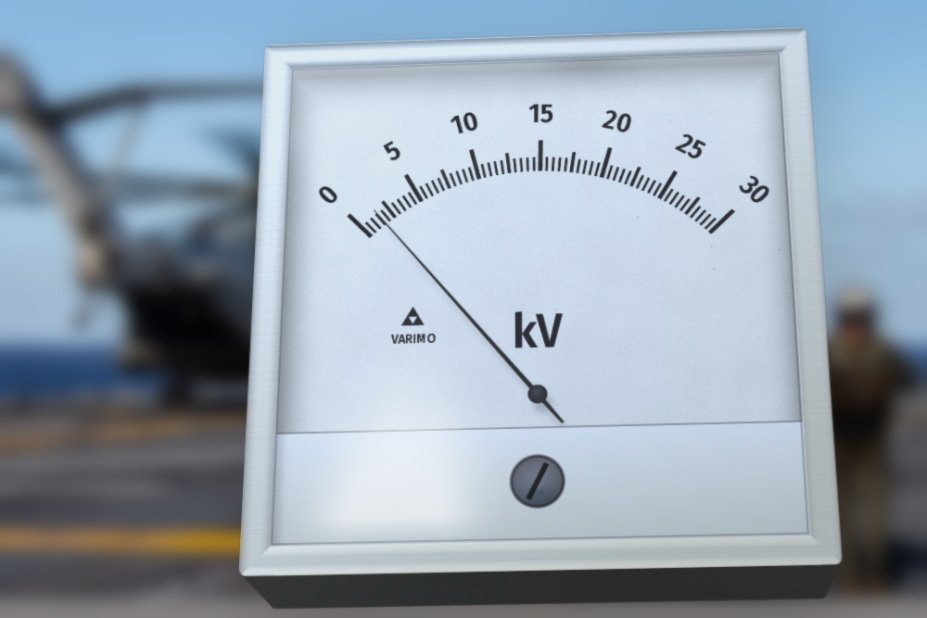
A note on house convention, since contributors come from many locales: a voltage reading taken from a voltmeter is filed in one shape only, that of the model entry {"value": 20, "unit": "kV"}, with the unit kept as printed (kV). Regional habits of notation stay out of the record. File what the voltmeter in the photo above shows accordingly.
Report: {"value": 1.5, "unit": "kV"}
